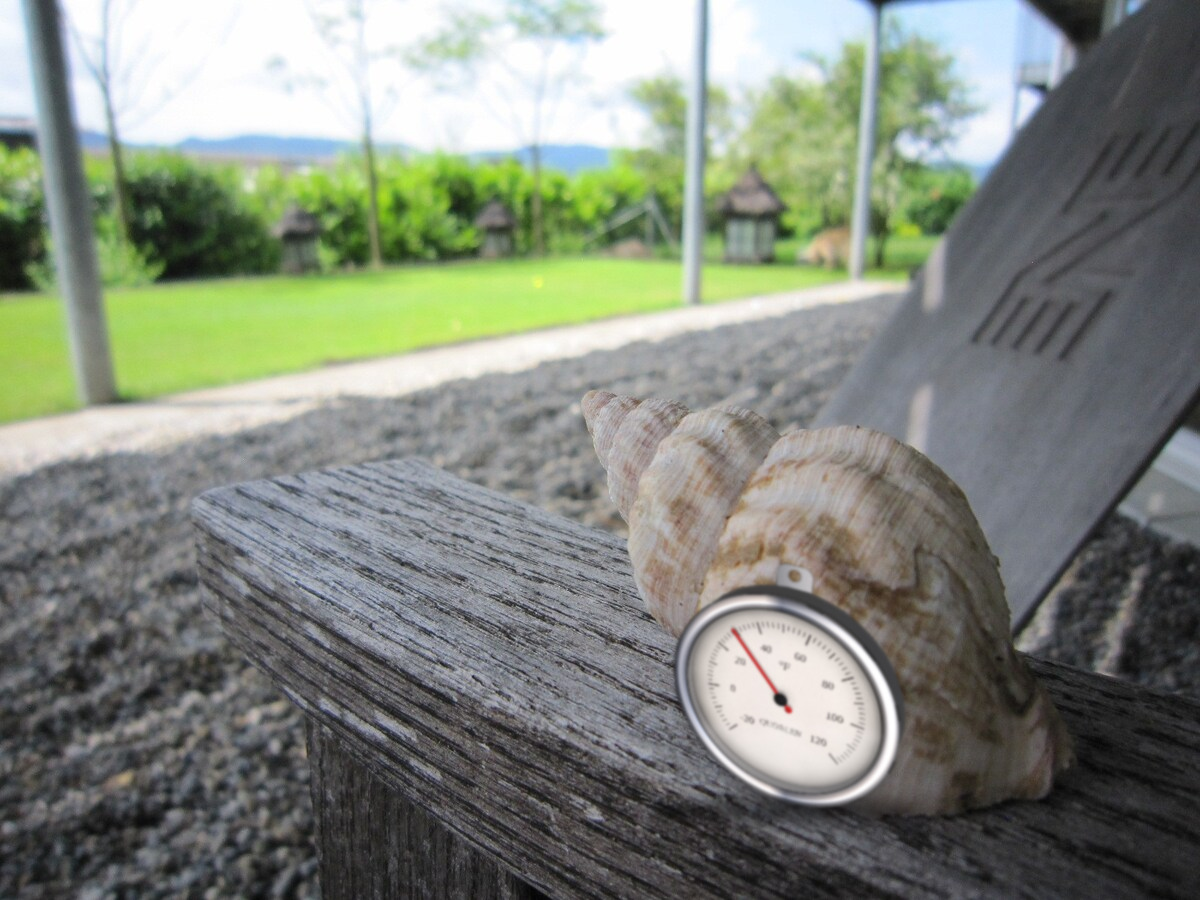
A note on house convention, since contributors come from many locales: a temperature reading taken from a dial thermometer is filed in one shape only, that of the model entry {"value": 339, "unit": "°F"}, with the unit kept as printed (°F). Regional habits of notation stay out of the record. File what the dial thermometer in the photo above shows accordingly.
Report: {"value": 30, "unit": "°F"}
